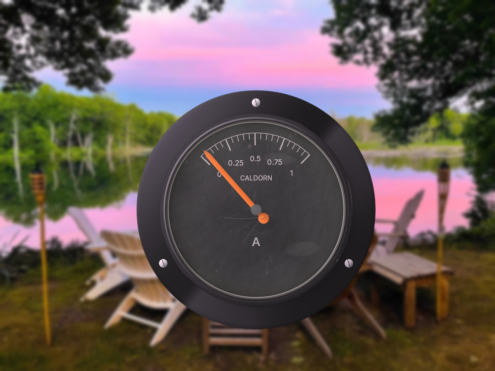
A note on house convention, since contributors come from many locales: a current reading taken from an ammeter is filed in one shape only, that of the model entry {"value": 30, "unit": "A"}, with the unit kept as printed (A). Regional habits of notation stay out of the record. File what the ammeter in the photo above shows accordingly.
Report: {"value": 0.05, "unit": "A"}
